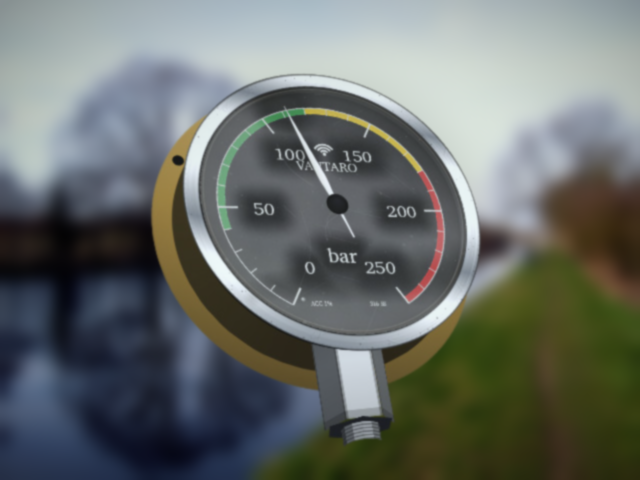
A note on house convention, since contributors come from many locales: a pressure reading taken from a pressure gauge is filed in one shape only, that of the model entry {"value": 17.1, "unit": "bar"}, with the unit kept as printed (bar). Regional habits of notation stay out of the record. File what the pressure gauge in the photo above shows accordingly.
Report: {"value": 110, "unit": "bar"}
